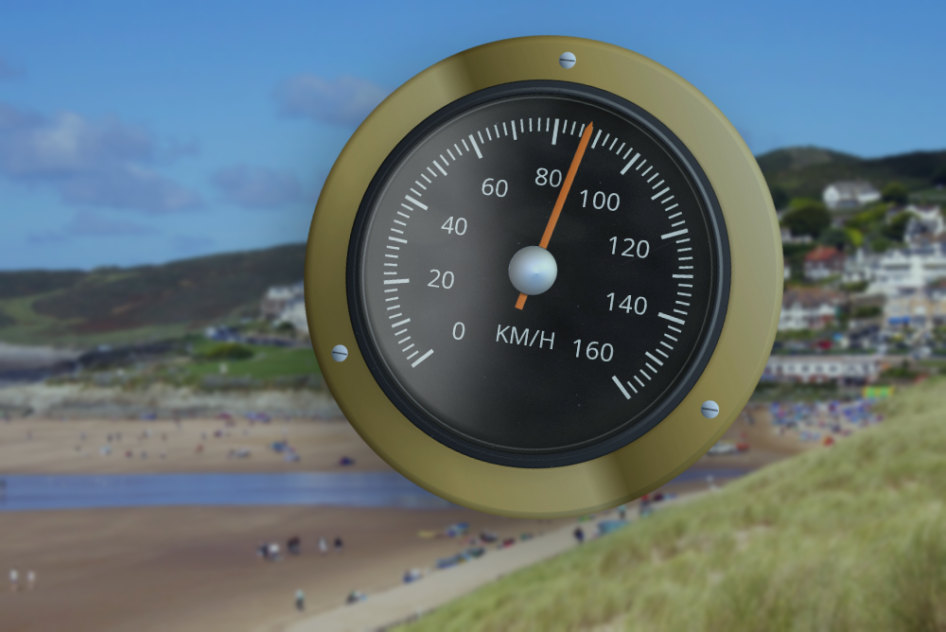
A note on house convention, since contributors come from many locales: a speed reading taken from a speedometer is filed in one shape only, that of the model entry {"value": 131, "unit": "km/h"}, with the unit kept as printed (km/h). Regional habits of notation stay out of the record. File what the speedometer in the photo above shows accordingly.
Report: {"value": 88, "unit": "km/h"}
